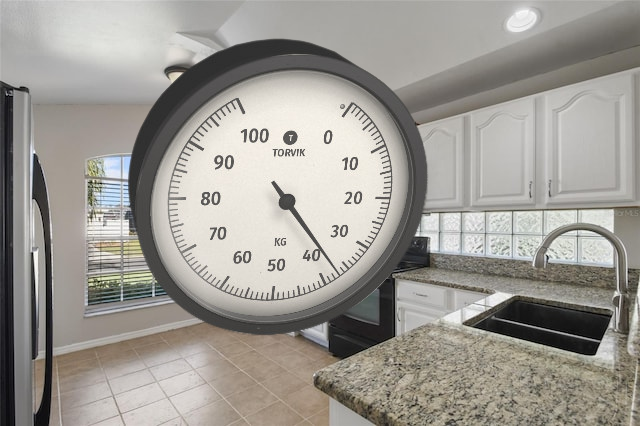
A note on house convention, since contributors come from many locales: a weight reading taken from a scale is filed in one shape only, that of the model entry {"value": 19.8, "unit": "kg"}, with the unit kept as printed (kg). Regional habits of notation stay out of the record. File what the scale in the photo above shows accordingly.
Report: {"value": 37, "unit": "kg"}
